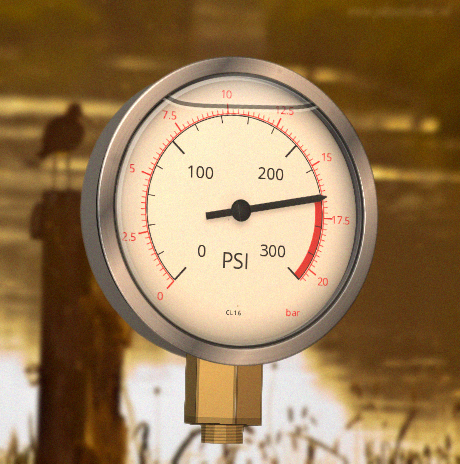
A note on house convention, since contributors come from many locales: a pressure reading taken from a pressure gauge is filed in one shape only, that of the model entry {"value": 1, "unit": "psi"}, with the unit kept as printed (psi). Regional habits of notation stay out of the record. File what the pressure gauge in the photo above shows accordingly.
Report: {"value": 240, "unit": "psi"}
